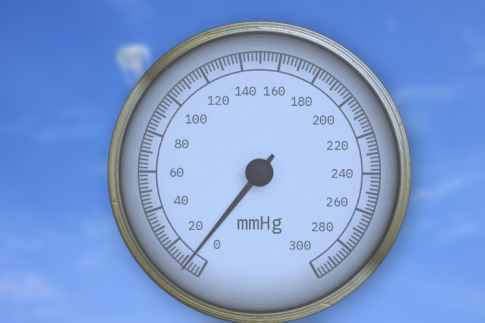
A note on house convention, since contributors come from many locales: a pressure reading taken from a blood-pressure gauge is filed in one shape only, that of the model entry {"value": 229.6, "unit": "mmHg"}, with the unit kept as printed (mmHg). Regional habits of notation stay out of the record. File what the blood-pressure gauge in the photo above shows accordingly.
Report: {"value": 8, "unit": "mmHg"}
